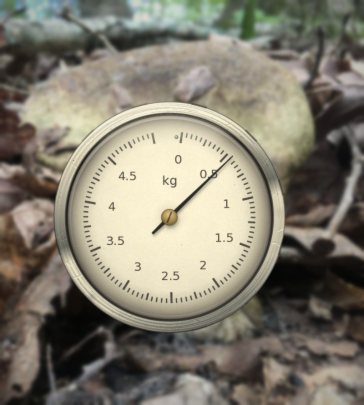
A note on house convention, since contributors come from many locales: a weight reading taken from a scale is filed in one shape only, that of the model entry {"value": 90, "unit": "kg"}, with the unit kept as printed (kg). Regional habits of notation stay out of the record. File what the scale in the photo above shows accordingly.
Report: {"value": 0.55, "unit": "kg"}
